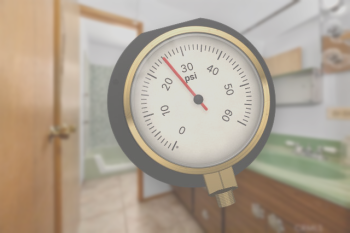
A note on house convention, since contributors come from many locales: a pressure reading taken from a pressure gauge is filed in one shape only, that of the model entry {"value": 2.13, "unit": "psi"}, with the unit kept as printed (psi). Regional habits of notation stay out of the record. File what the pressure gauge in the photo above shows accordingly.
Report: {"value": 25, "unit": "psi"}
